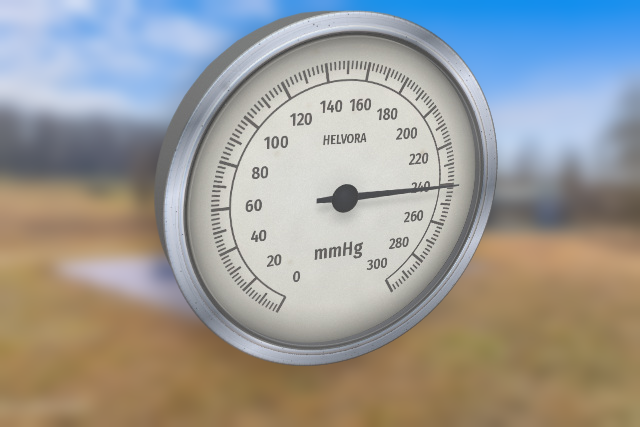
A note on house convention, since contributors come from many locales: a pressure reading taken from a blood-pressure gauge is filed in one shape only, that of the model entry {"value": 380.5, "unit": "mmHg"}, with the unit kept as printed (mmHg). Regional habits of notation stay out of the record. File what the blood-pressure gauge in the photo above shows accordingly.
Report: {"value": 240, "unit": "mmHg"}
